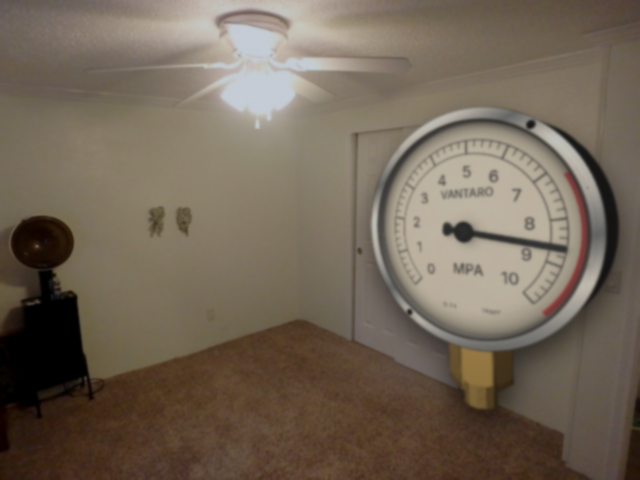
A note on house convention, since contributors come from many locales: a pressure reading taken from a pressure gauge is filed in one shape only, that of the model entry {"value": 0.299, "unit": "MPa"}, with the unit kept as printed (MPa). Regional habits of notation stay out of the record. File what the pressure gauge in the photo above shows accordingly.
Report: {"value": 8.6, "unit": "MPa"}
